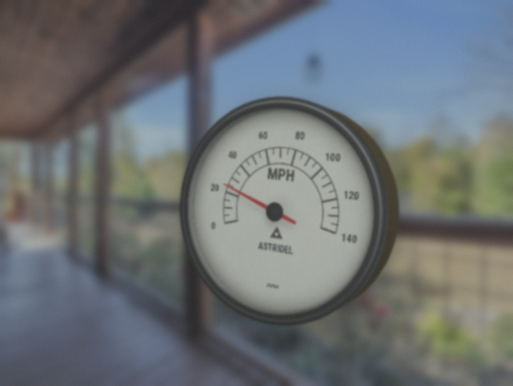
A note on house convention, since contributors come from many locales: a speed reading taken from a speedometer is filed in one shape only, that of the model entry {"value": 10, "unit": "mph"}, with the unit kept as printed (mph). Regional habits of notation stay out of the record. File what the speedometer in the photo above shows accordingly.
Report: {"value": 25, "unit": "mph"}
